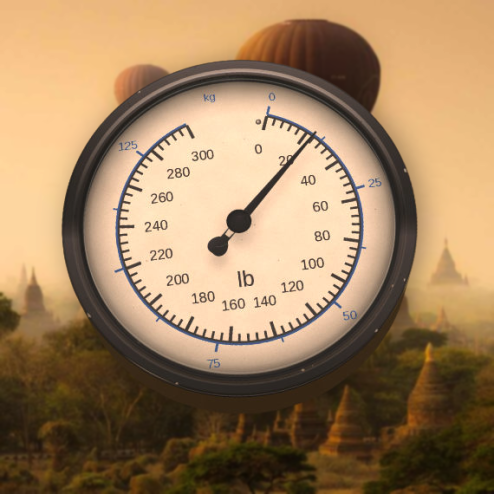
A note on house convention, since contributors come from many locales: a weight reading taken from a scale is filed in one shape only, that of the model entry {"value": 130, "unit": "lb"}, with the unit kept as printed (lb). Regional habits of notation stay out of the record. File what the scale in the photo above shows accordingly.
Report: {"value": 24, "unit": "lb"}
